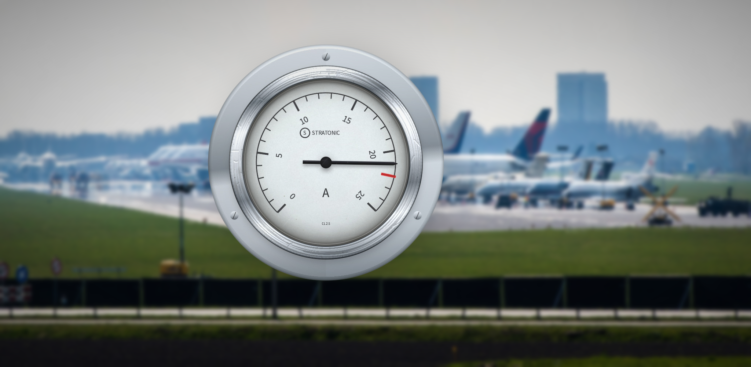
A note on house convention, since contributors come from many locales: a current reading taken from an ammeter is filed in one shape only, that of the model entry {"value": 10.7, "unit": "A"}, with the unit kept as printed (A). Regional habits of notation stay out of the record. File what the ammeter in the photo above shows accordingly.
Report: {"value": 21, "unit": "A"}
